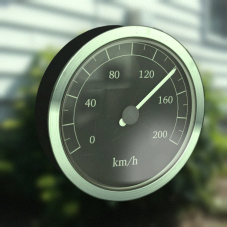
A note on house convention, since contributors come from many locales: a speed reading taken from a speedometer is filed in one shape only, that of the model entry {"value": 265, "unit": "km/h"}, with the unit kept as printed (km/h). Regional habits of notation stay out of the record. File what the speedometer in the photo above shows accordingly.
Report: {"value": 140, "unit": "km/h"}
